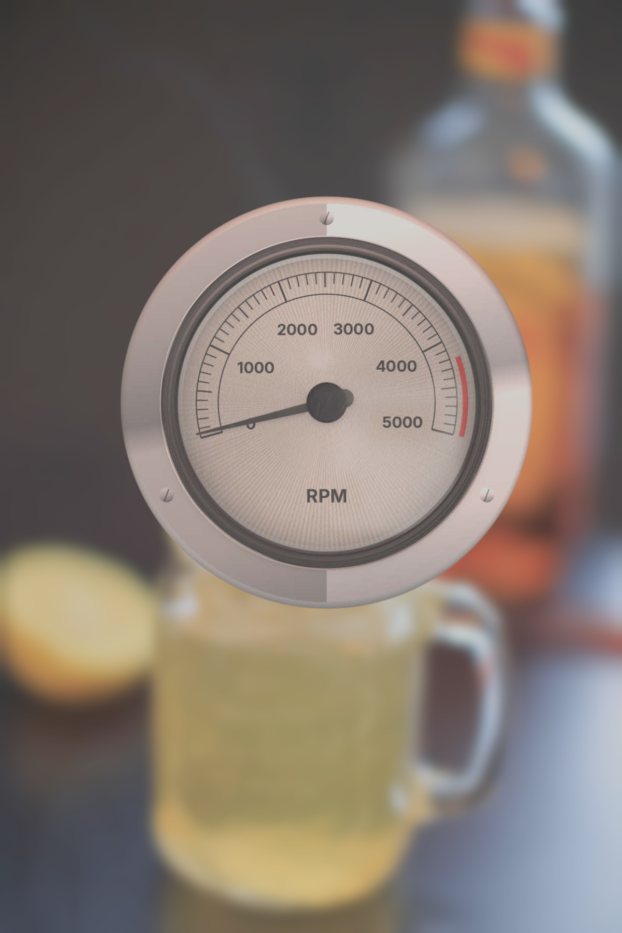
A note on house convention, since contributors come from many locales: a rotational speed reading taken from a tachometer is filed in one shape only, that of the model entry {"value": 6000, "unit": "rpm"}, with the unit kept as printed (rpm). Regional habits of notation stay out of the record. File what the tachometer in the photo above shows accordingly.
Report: {"value": 50, "unit": "rpm"}
